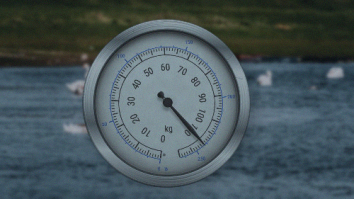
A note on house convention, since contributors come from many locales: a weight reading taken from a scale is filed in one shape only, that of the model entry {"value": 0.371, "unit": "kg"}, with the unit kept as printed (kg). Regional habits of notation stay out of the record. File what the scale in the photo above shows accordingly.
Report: {"value": 110, "unit": "kg"}
